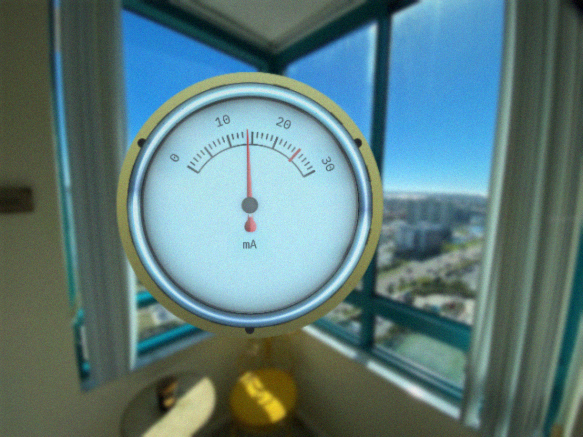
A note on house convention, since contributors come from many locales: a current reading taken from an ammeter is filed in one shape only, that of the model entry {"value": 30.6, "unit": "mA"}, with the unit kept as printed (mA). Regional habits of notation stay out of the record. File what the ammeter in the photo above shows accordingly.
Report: {"value": 14, "unit": "mA"}
